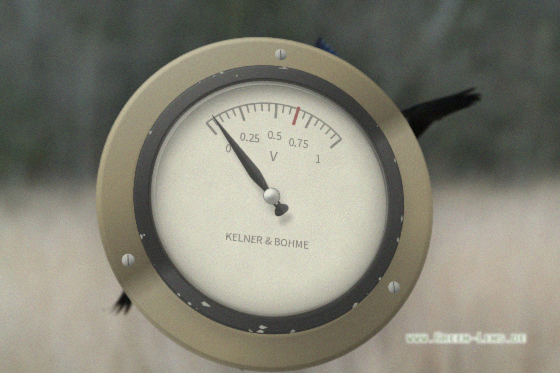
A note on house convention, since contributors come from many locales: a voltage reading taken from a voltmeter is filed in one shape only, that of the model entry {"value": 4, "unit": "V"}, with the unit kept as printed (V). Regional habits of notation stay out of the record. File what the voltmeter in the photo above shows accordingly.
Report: {"value": 0.05, "unit": "V"}
